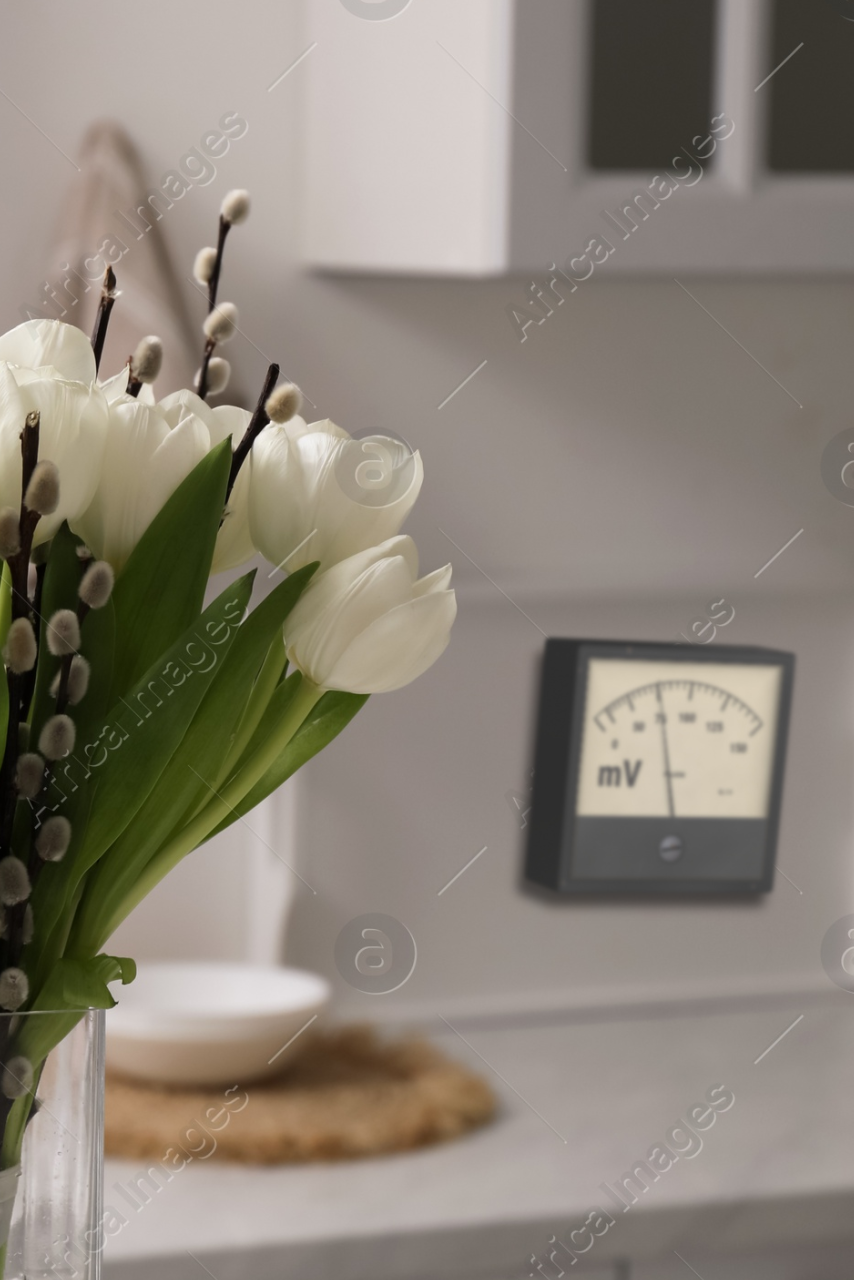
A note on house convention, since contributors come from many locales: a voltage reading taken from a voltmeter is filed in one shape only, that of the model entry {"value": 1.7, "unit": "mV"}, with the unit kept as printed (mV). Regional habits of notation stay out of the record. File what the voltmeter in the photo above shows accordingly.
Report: {"value": 75, "unit": "mV"}
